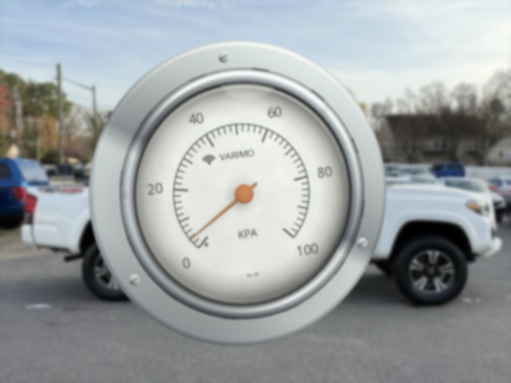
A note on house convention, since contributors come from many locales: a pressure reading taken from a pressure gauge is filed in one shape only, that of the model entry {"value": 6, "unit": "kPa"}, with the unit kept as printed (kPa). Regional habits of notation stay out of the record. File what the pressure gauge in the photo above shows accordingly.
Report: {"value": 4, "unit": "kPa"}
